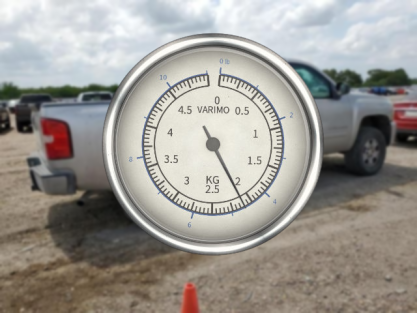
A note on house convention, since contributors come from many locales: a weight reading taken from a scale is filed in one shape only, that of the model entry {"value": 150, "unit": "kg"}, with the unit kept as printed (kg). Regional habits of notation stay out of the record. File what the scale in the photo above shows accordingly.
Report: {"value": 2.1, "unit": "kg"}
